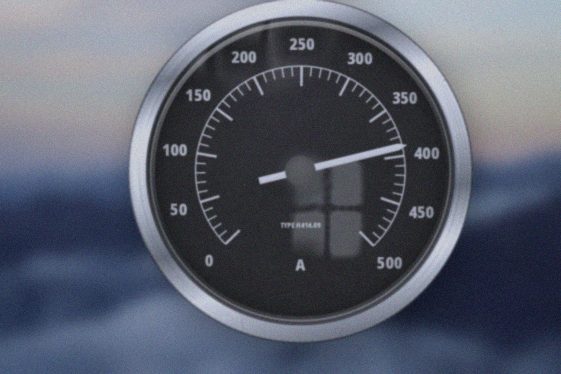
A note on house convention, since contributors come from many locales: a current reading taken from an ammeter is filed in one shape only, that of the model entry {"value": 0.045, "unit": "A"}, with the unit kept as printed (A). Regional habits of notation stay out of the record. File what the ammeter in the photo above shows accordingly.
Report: {"value": 390, "unit": "A"}
